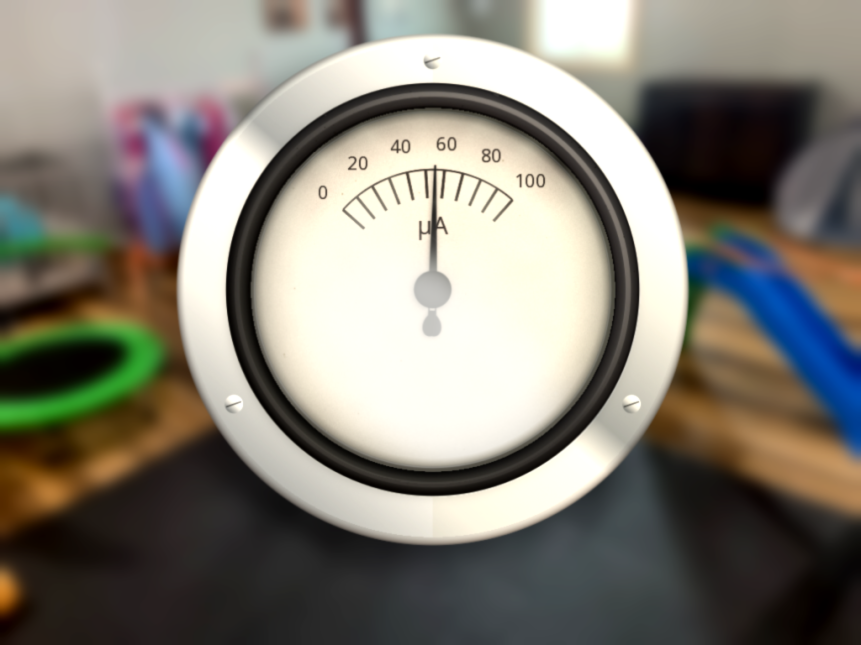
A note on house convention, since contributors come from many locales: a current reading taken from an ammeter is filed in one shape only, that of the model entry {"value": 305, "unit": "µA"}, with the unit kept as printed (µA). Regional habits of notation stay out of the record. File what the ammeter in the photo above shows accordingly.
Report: {"value": 55, "unit": "µA"}
